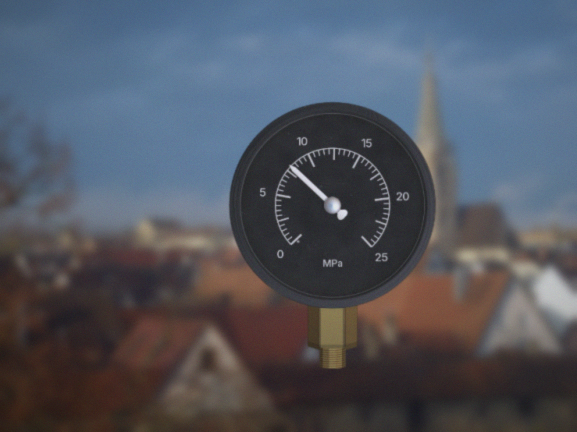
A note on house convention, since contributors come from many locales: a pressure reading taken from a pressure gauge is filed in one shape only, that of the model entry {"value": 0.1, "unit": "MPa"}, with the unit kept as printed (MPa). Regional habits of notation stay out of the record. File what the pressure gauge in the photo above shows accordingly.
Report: {"value": 8, "unit": "MPa"}
